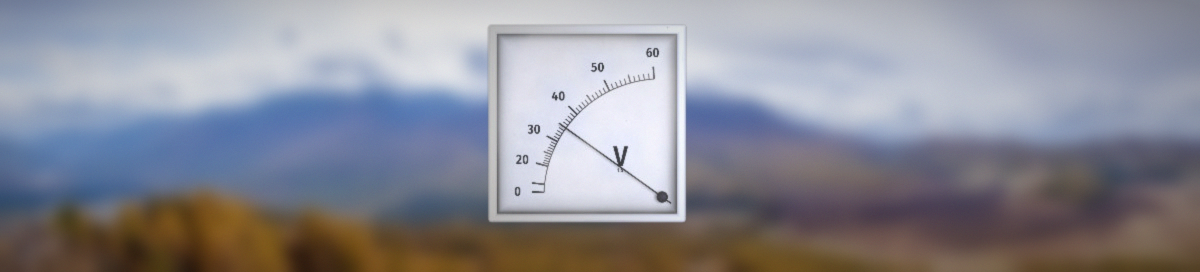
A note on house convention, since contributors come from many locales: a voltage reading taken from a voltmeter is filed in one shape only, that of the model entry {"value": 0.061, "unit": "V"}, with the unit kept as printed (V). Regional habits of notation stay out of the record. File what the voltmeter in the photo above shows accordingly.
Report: {"value": 35, "unit": "V"}
